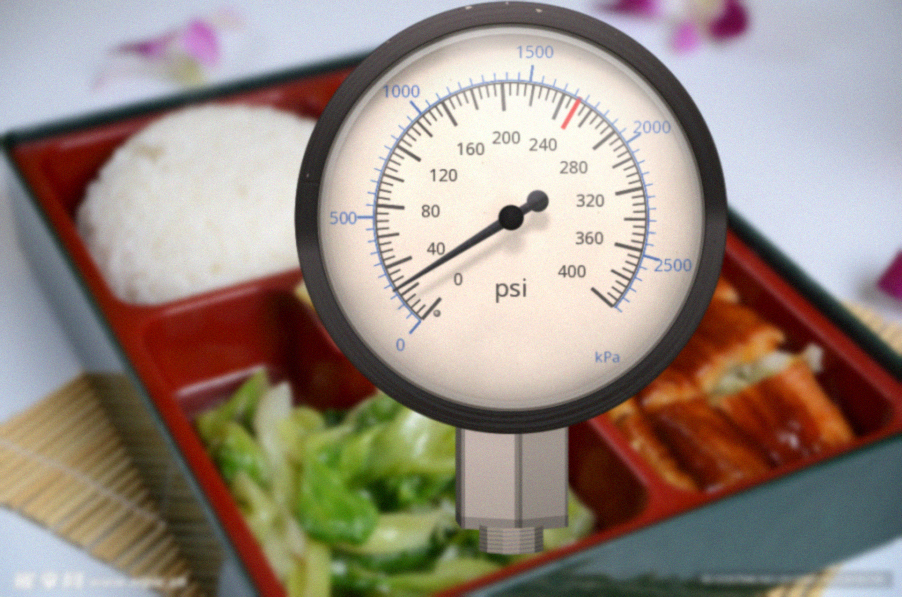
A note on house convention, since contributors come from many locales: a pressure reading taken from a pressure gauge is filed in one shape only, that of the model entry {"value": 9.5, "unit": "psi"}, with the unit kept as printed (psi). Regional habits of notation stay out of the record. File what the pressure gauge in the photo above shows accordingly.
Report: {"value": 25, "unit": "psi"}
